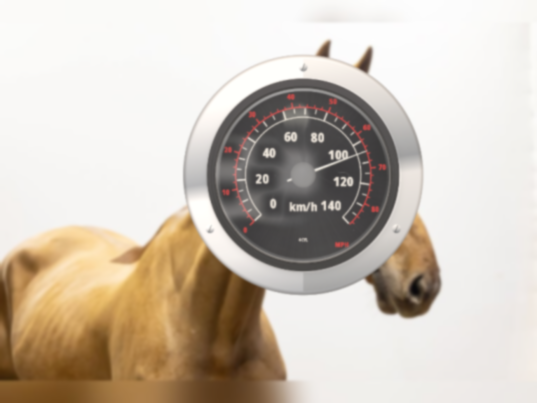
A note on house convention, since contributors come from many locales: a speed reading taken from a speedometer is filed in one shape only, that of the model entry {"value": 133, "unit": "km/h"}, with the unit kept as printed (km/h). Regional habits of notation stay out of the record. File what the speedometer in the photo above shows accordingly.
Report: {"value": 105, "unit": "km/h"}
